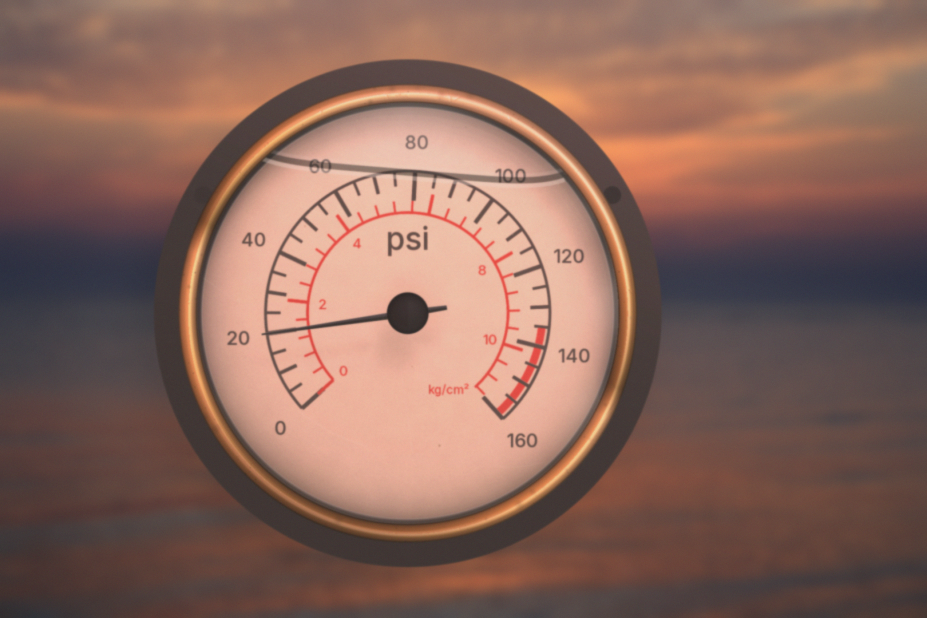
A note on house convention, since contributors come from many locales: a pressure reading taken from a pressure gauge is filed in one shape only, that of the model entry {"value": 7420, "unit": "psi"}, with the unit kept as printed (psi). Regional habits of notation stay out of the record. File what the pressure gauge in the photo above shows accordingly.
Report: {"value": 20, "unit": "psi"}
